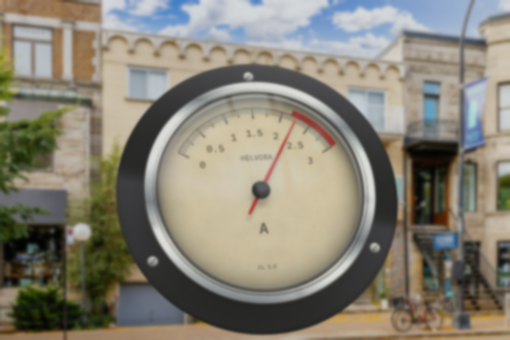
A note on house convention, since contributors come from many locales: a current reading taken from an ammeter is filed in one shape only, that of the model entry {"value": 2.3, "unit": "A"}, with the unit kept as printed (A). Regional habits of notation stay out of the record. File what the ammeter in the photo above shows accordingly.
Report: {"value": 2.25, "unit": "A"}
